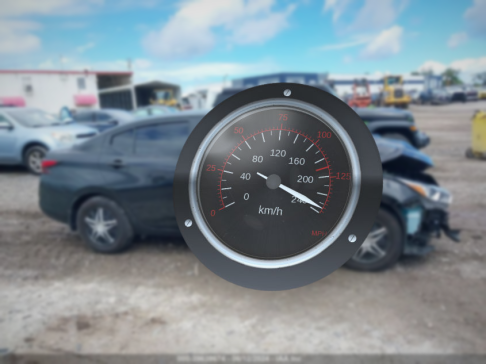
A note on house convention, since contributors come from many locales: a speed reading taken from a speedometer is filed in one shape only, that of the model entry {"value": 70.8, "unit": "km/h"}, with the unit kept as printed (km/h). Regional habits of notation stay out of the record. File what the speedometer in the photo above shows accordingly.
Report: {"value": 235, "unit": "km/h"}
